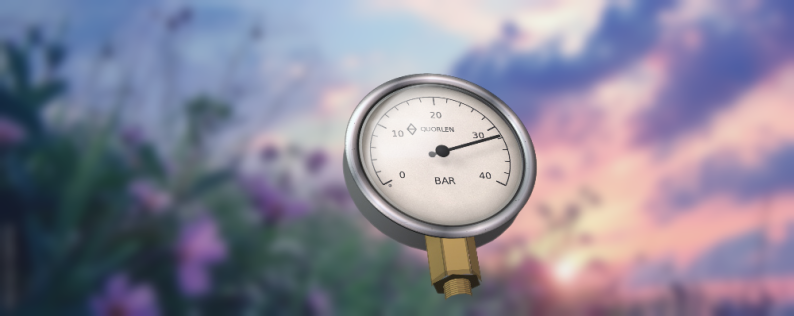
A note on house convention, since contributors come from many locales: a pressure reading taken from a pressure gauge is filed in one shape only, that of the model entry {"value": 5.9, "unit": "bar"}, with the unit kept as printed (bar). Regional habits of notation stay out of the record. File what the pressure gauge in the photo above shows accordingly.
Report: {"value": 32, "unit": "bar"}
